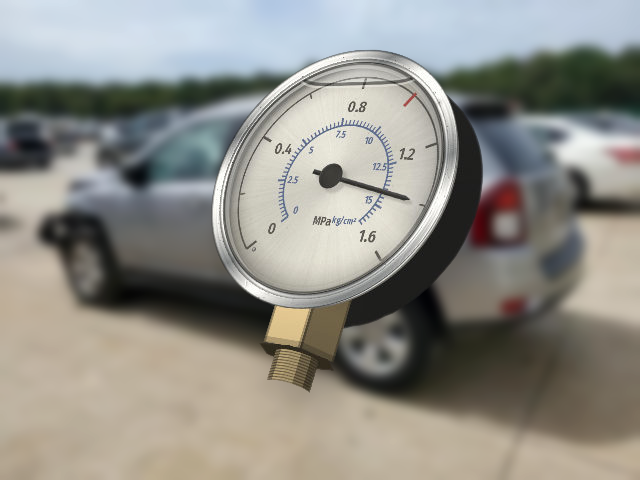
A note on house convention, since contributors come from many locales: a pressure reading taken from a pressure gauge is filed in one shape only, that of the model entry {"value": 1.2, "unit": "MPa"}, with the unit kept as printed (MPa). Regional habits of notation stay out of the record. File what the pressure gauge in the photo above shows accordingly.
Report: {"value": 1.4, "unit": "MPa"}
